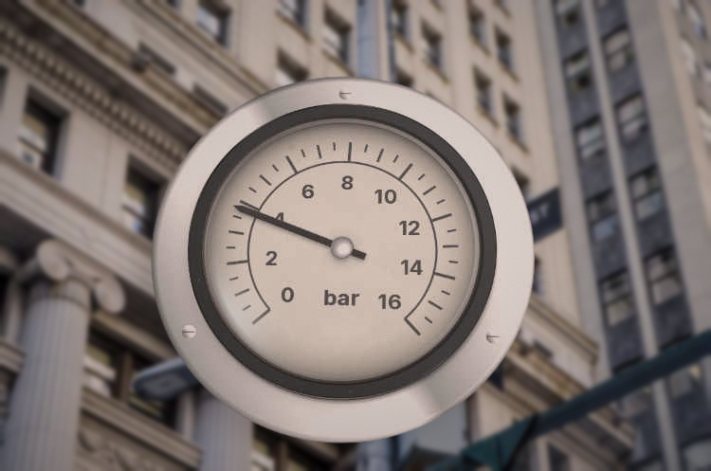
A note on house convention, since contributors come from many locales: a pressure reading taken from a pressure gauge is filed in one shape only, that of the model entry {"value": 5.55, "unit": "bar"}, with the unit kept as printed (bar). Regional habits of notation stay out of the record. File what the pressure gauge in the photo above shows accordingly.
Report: {"value": 3.75, "unit": "bar"}
